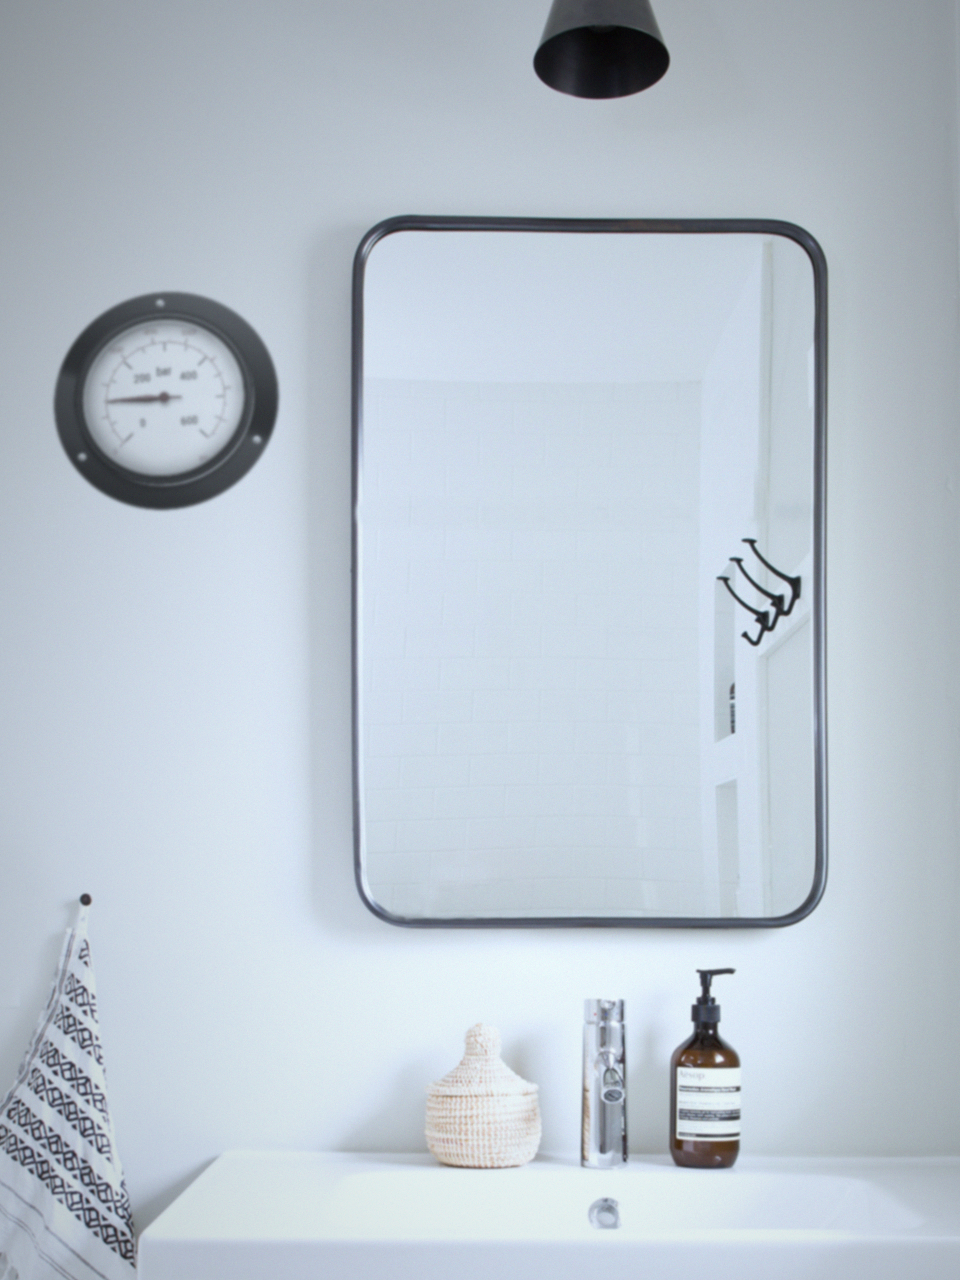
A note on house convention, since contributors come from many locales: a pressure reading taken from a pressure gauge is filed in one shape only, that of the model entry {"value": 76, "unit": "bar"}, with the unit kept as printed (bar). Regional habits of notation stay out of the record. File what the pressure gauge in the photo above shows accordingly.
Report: {"value": 100, "unit": "bar"}
